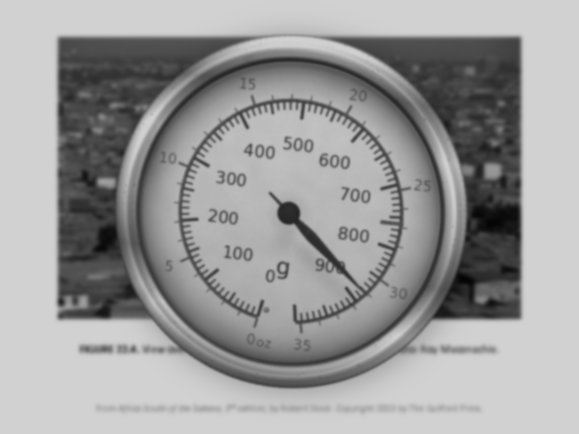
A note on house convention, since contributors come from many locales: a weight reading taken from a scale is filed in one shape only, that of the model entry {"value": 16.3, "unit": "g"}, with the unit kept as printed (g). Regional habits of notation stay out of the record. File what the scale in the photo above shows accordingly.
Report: {"value": 880, "unit": "g"}
